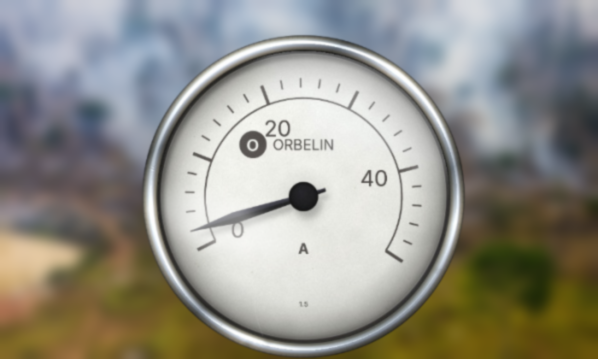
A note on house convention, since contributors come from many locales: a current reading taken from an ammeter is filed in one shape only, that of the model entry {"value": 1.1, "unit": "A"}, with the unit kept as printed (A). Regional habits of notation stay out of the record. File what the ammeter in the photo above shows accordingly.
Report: {"value": 2, "unit": "A"}
